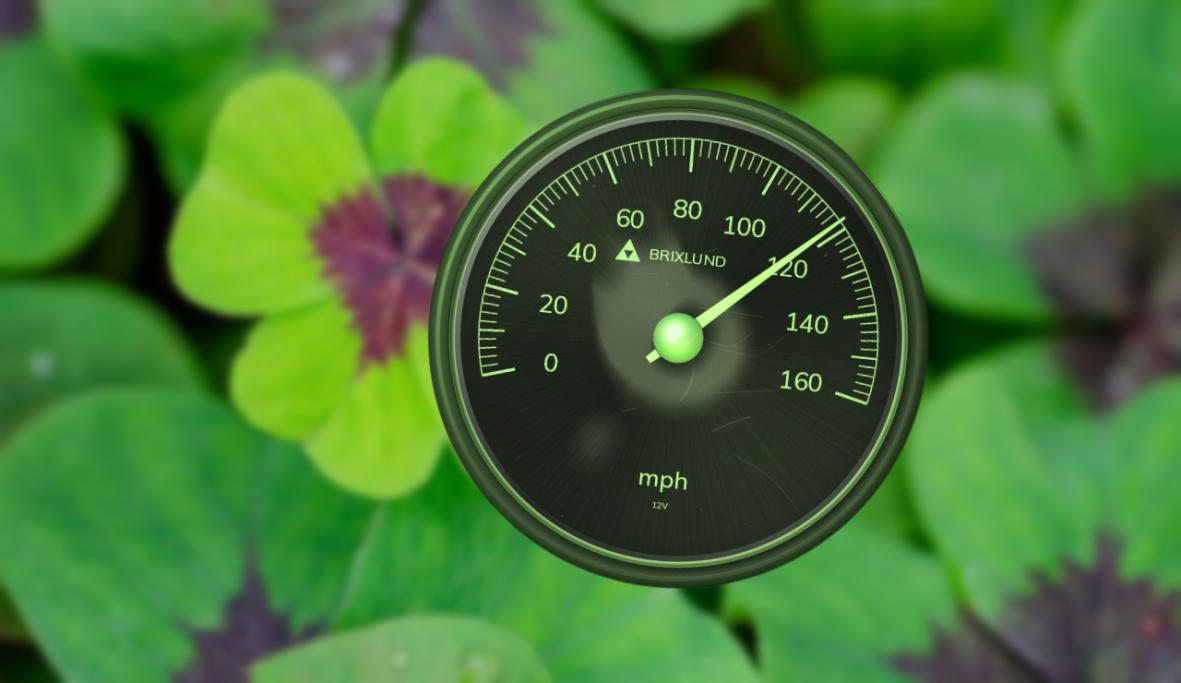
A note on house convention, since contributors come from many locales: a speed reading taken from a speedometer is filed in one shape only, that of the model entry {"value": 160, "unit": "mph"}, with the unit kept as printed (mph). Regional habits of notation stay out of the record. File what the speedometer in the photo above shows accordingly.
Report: {"value": 118, "unit": "mph"}
